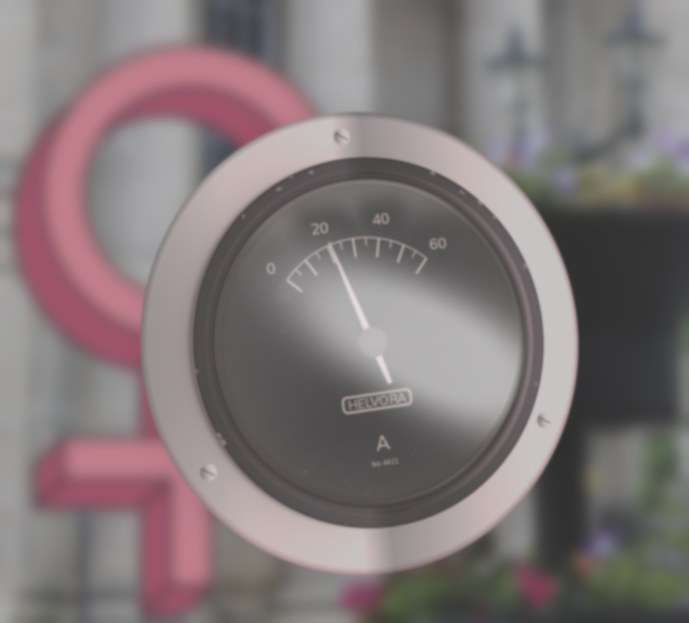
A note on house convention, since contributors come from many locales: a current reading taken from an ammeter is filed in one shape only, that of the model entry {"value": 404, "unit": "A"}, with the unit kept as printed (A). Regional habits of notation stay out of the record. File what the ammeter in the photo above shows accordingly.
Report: {"value": 20, "unit": "A"}
